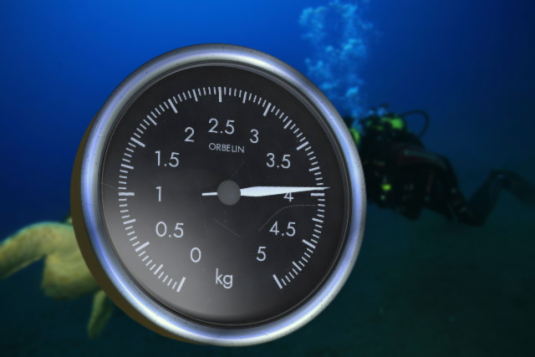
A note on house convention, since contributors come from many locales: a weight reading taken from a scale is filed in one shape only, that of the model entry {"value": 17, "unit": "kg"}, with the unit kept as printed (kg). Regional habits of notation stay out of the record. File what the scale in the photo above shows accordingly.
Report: {"value": 3.95, "unit": "kg"}
